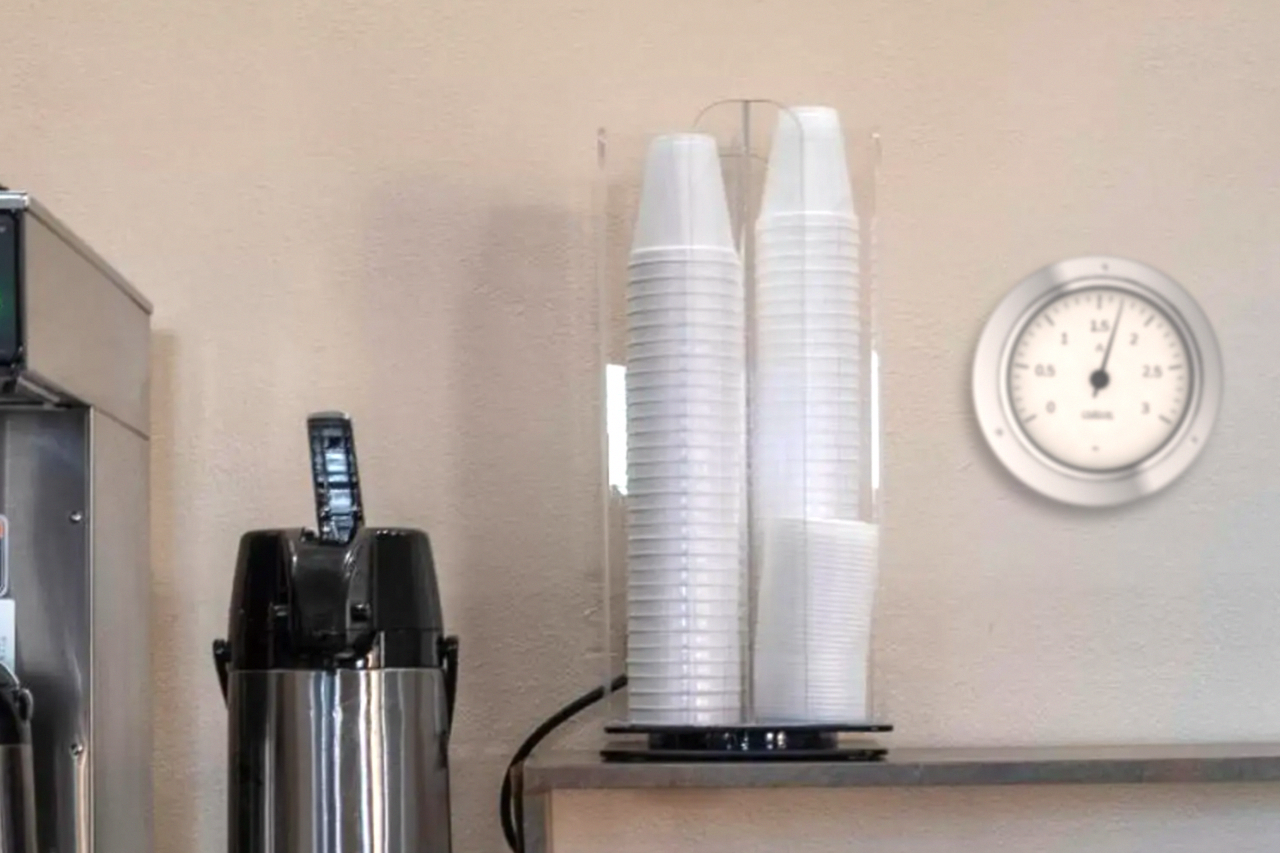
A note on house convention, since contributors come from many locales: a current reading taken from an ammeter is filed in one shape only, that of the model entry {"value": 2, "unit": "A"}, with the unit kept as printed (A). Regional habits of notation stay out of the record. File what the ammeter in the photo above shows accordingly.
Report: {"value": 1.7, "unit": "A"}
